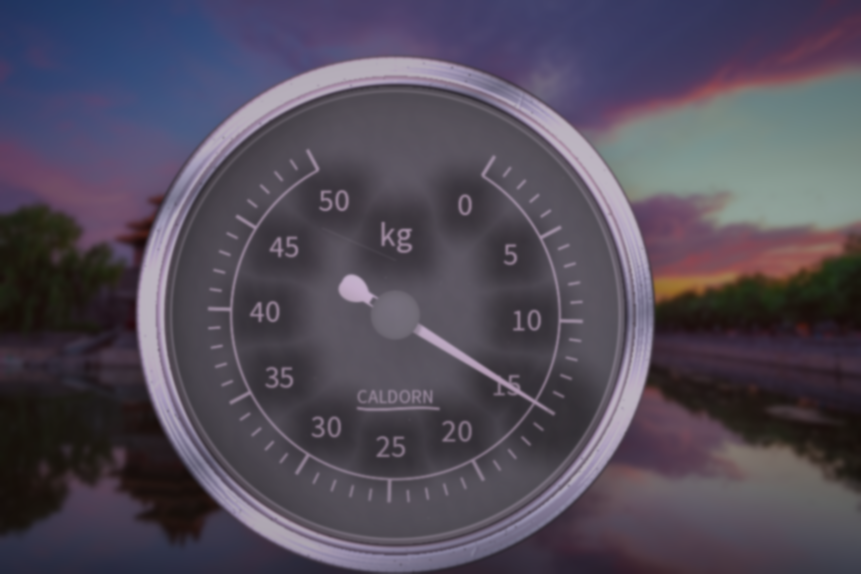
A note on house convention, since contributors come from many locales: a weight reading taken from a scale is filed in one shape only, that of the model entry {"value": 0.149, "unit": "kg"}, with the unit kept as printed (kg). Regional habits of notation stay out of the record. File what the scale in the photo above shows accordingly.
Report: {"value": 15, "unit": "kg"}
